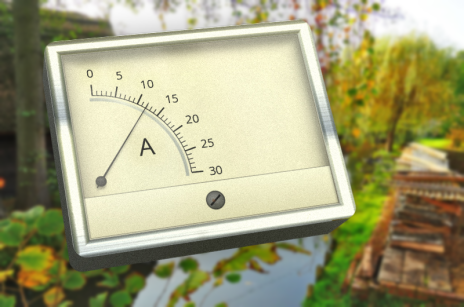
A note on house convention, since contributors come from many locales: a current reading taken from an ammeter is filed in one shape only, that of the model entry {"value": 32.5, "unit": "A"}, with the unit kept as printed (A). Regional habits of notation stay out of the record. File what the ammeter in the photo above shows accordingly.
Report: {"value": 12, "unit": "A"}
